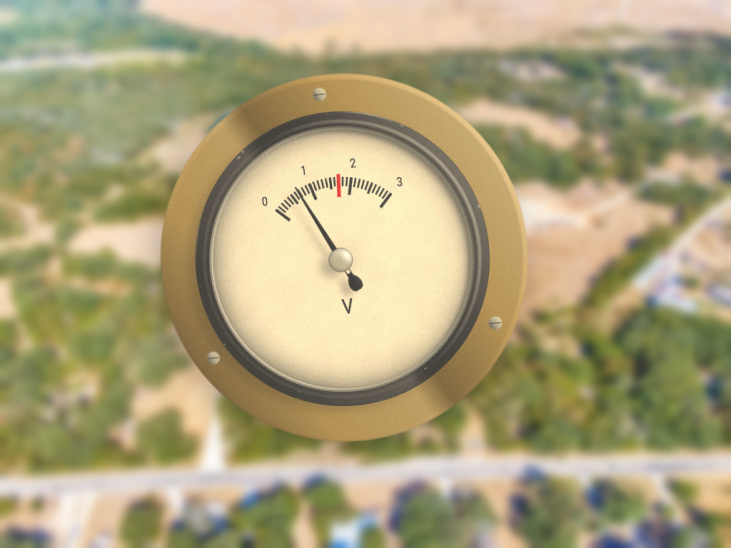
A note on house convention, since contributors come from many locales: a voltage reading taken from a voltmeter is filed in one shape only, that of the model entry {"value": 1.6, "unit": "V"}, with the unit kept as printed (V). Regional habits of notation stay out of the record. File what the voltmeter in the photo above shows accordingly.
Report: {"value": 0.7, "unit": "V"}
